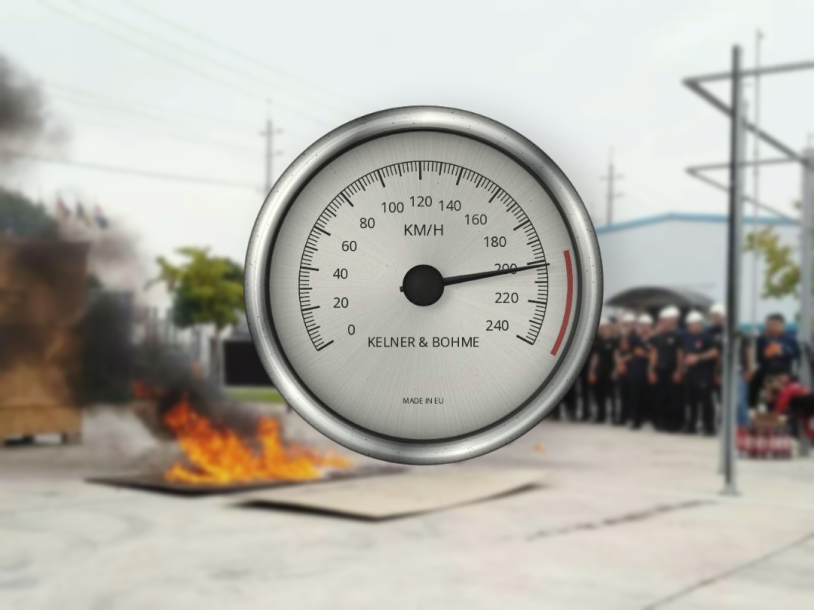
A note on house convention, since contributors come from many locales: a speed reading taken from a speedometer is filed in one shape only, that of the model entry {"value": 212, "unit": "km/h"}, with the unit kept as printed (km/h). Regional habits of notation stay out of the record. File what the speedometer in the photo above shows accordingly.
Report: {"value": 202, "unit": "km/h"}
